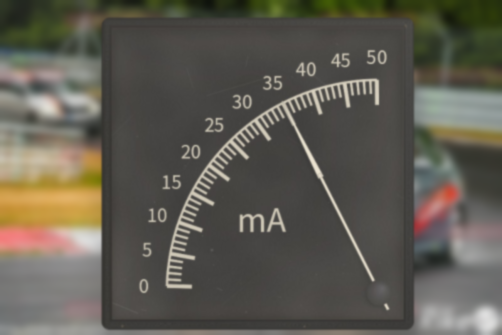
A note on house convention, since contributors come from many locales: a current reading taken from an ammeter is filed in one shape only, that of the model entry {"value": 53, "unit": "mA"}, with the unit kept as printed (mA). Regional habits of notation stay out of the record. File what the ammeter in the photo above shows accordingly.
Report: {"value": 35, "unit": "mA"}
